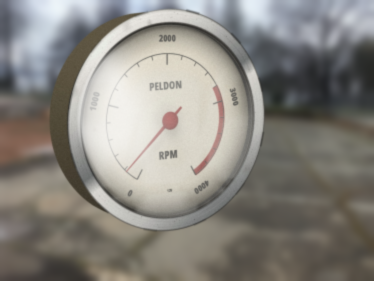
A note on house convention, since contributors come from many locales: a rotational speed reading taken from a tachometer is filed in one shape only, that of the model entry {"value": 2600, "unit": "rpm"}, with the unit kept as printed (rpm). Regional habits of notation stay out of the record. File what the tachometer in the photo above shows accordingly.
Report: {"value": 200, "unit": "rpm"}
